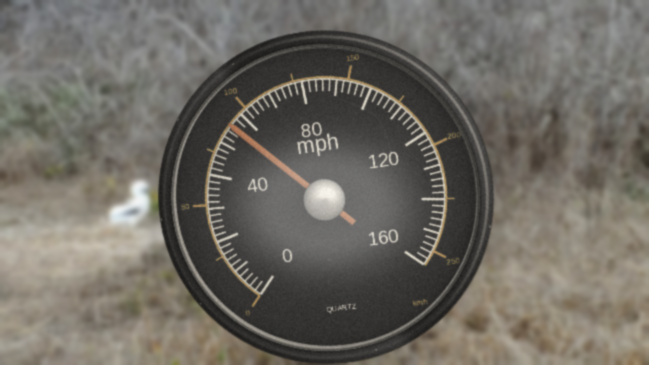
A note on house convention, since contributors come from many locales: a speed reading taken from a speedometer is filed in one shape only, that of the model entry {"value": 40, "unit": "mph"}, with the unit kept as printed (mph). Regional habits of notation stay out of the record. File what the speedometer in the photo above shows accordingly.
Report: {"value": 56, "unit": "mph"}
